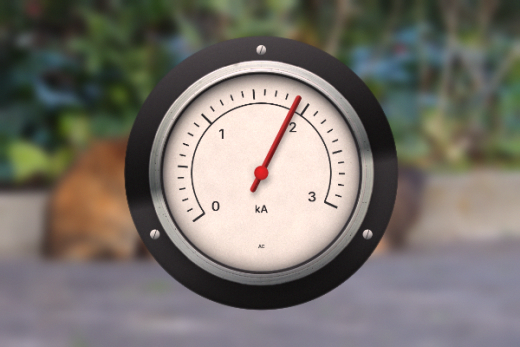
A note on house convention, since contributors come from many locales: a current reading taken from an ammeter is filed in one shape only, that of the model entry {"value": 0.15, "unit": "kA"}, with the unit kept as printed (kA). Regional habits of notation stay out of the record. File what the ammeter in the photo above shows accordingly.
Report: {"value": 1.9, "unit": "kA"}
